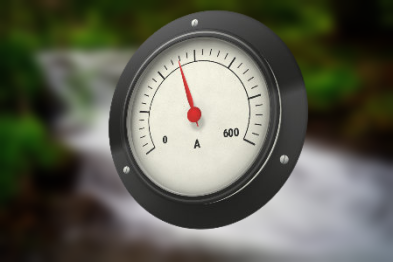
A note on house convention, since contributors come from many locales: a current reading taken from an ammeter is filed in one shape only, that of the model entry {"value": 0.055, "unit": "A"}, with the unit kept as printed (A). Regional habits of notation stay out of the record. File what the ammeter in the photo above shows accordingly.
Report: {"value": 260, "unit": "A"}
